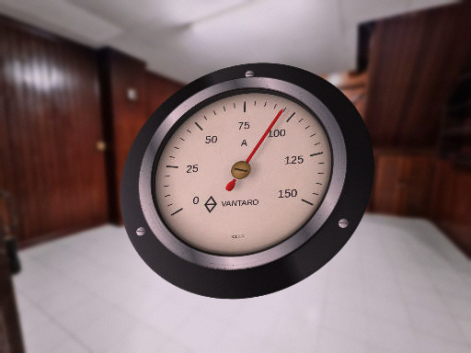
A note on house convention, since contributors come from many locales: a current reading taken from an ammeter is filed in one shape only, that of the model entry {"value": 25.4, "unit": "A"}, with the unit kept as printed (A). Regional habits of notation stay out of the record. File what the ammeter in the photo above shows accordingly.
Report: {"value": 95, "unit": "A"}
